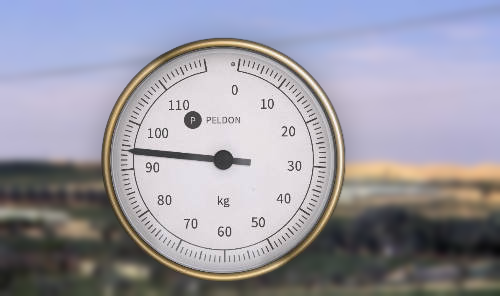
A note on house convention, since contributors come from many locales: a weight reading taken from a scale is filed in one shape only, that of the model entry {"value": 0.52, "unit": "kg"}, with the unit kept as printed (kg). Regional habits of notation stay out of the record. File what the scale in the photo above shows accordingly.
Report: {"value": 94, "unit": "kg"}
